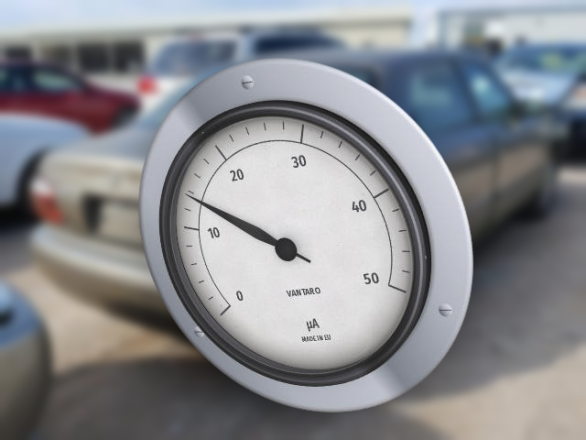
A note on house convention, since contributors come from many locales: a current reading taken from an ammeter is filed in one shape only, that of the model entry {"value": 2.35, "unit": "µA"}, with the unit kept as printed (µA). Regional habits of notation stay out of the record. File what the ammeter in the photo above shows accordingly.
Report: {"value": 14, "unit": "µA"}
